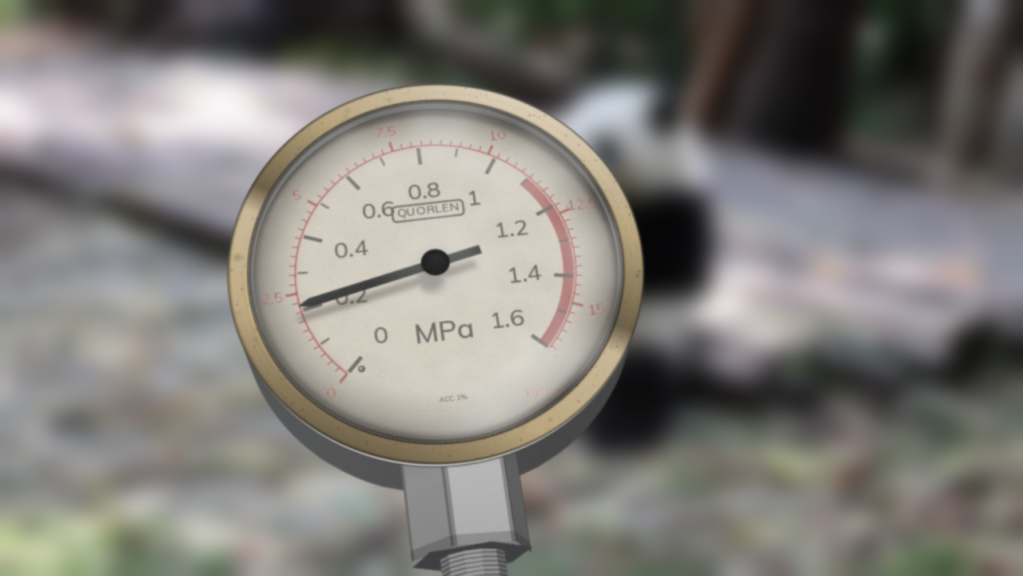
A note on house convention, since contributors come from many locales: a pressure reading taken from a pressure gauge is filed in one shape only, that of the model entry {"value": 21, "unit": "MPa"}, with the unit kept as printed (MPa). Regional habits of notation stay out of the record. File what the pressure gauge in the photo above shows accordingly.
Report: {"value": 0.2, "unit": "MPa"}
